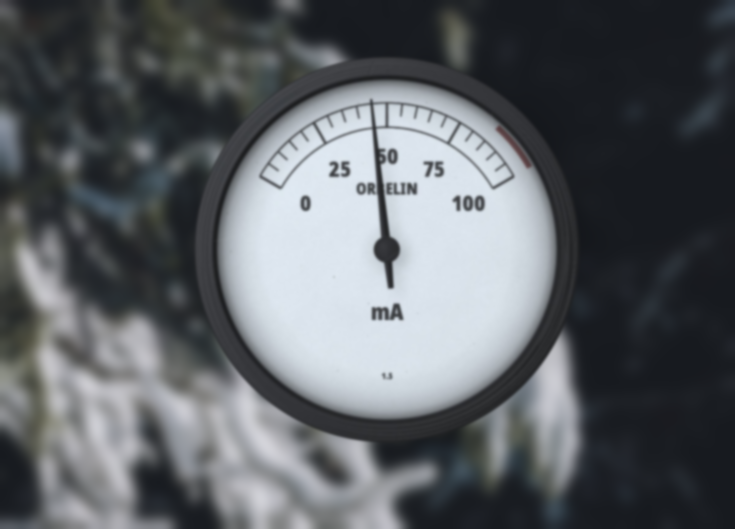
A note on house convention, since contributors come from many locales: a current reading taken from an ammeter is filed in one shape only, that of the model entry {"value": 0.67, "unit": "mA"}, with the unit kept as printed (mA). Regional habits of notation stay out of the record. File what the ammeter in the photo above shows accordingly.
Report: {"value": 45, "unit": "mA"}
